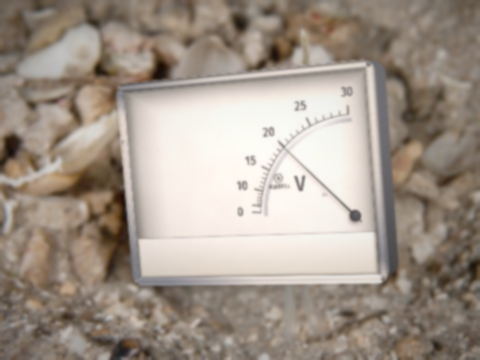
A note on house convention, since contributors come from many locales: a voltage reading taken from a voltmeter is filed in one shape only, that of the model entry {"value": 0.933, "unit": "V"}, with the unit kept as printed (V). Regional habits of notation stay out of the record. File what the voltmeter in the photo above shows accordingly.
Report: {"value": 20, "unit": "V"}
